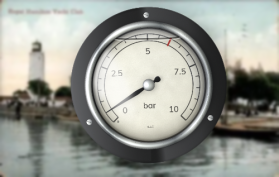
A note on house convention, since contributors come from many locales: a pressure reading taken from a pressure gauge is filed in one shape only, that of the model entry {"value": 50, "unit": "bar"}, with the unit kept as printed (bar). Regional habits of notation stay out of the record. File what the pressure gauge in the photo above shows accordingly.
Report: {"value": 0.5, "unit": "bar"}
